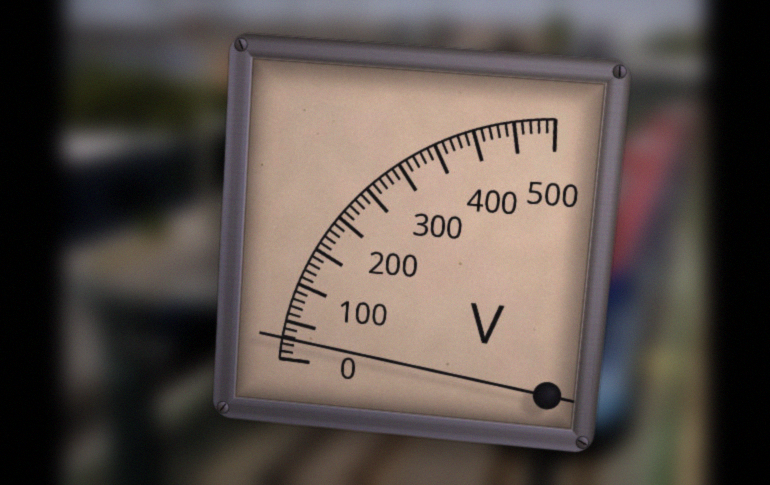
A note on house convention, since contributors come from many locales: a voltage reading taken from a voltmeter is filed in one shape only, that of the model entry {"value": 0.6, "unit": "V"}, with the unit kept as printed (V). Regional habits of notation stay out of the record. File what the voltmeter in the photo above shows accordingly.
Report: {"value": 30, "unit": "V"}
